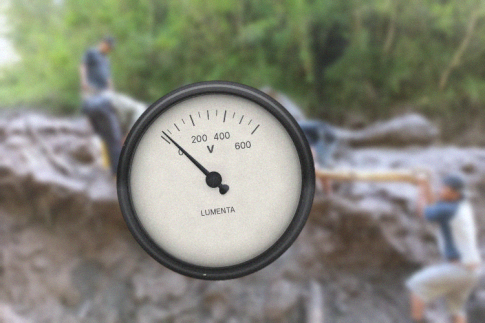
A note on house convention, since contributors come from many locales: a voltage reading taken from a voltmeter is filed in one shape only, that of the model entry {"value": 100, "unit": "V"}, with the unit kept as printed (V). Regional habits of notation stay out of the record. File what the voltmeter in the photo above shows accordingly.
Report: {"value": 25, "unit": "V"}
